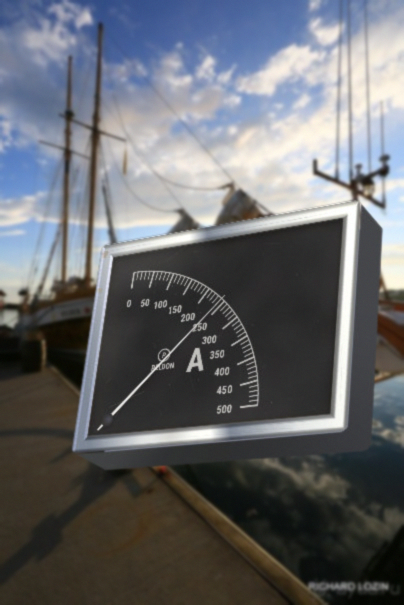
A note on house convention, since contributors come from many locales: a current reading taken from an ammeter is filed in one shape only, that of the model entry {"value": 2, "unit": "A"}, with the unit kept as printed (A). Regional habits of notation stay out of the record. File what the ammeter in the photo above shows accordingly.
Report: {"value": 250, "unit": "A"}
